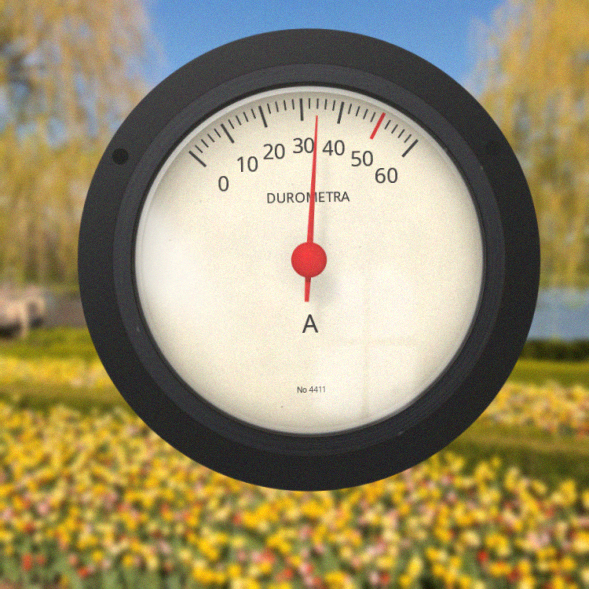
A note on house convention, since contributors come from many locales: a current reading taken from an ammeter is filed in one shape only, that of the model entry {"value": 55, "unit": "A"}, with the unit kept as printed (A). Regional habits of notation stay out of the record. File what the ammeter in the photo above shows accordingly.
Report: {"value": 34, "unit": "A"}
